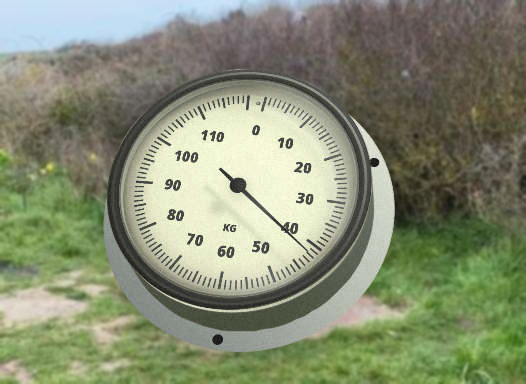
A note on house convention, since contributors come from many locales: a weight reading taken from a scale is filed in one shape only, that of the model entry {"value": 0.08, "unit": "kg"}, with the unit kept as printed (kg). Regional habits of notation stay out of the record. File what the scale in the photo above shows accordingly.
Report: {"value": 42, "unit": "kg"}
